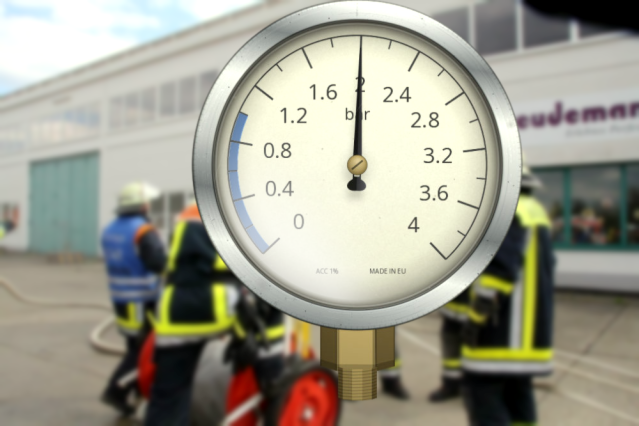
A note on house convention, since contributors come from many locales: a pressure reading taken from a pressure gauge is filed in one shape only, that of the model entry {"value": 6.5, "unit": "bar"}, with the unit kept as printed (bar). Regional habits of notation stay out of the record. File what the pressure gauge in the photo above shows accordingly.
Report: {"value": 2, "unit": "bar"}
